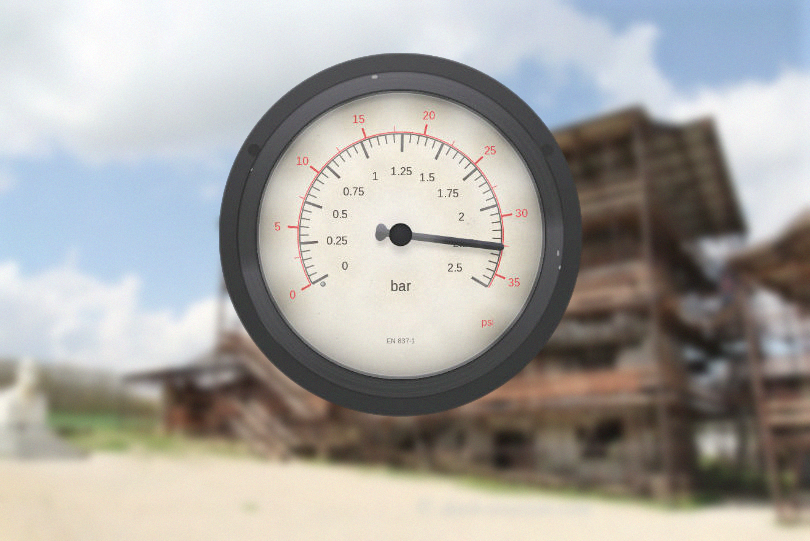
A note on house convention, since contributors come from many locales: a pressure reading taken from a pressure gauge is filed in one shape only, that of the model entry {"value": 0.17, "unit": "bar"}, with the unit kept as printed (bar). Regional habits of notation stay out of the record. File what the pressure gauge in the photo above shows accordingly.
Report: {"value": 2.25, "unit": "bar"}
